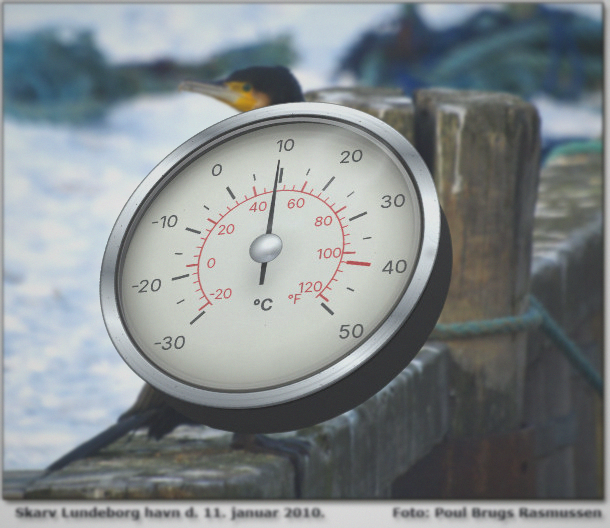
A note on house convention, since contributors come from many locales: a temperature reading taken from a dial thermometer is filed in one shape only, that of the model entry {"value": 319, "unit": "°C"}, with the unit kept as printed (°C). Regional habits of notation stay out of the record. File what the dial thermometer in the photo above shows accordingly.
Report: {"value": 10, "unit": "°C"}
